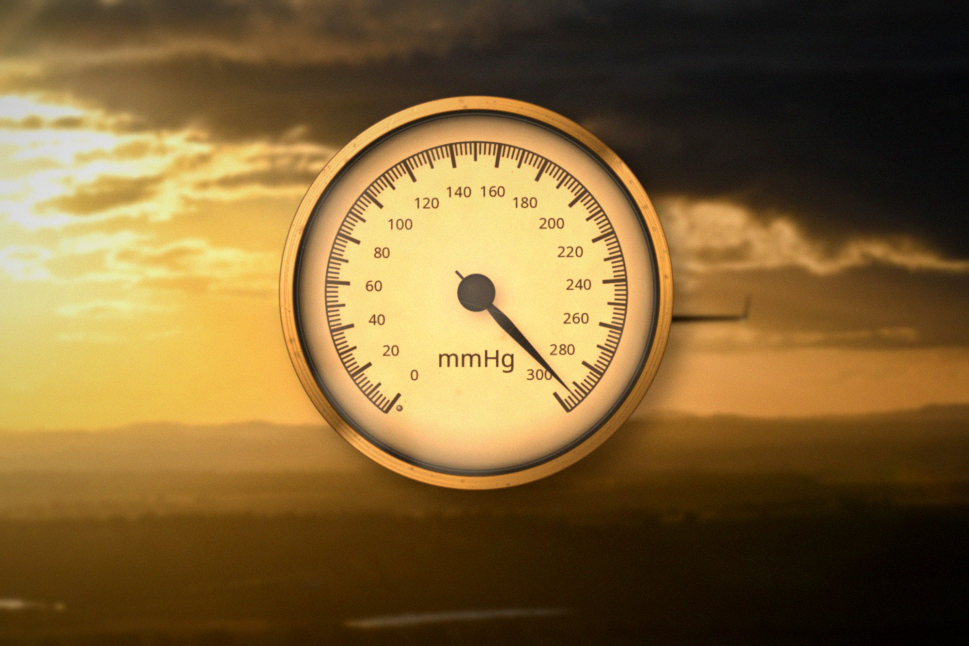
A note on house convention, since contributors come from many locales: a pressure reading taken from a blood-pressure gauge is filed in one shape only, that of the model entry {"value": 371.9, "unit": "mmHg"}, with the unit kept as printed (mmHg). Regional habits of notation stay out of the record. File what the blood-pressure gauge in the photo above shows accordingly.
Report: {"value": 294, "unit": "mmHg"}
